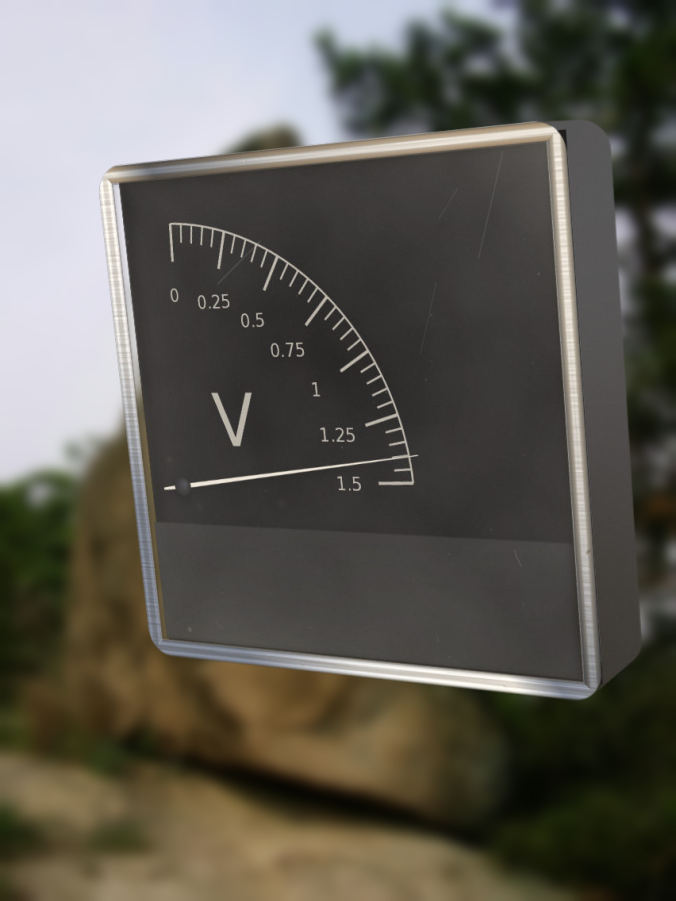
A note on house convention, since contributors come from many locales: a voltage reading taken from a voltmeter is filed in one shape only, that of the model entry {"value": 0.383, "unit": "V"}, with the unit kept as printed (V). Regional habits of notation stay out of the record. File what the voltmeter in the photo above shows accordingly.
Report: {"value": 1.4, "unit": "V"}
